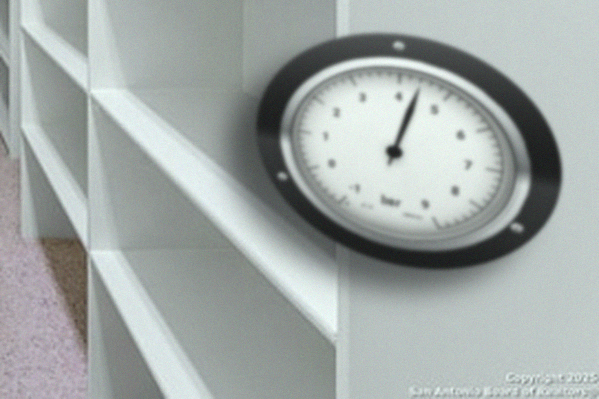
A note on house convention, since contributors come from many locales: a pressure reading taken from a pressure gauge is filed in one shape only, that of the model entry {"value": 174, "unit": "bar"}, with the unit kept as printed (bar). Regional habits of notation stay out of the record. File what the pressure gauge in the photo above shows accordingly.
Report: {"value": 4.4, "unit": "bar"}
